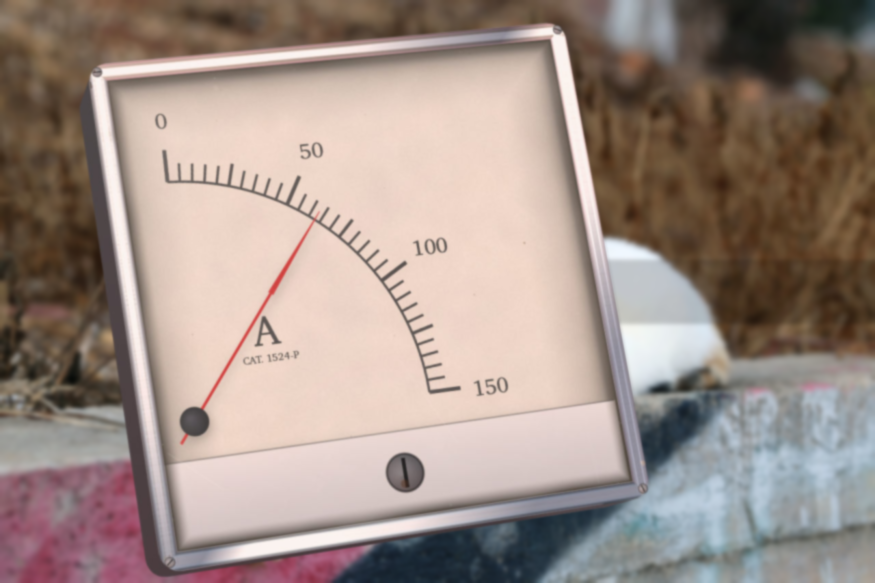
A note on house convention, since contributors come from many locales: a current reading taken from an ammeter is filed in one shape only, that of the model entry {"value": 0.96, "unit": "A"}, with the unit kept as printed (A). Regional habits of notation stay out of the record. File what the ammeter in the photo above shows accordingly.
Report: {"value": 62.5, "unit": "A"}
